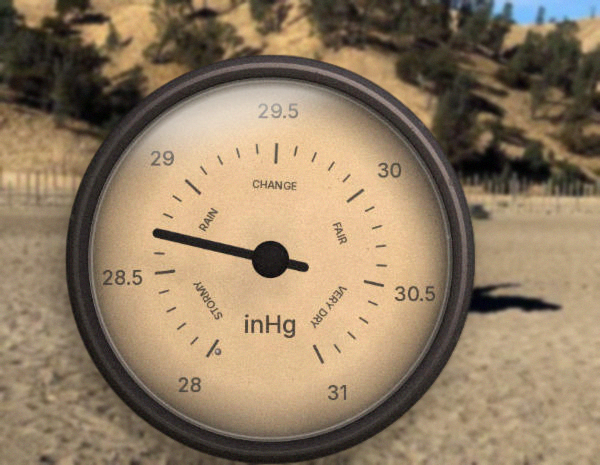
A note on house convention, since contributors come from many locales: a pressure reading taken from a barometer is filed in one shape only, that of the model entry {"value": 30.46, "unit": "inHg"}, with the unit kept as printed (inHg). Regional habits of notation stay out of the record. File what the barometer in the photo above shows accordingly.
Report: {"value": 28.7, "unit": "inHg"}
